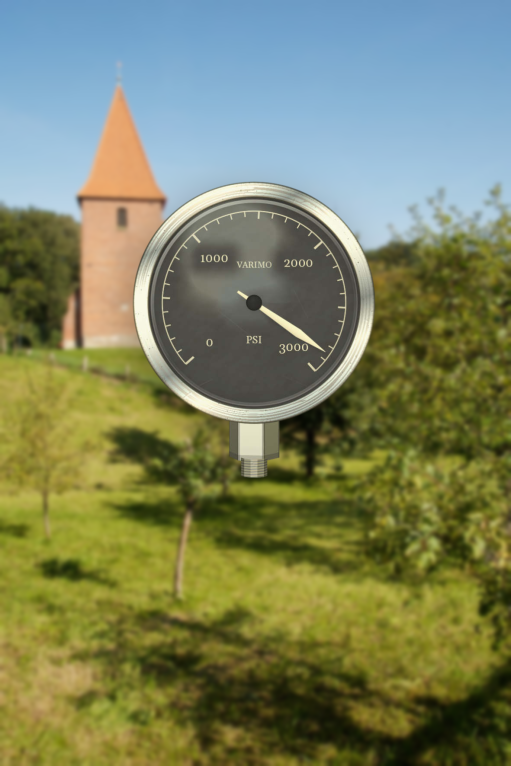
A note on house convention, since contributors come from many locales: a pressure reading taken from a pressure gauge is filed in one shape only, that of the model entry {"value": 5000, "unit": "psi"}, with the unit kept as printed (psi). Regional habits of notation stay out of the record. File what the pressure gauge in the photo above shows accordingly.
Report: {"value": 2850, "unit": "psi"}
